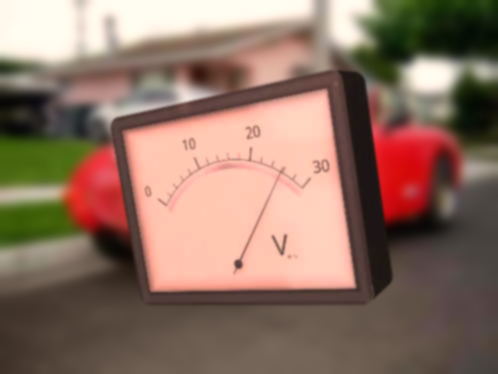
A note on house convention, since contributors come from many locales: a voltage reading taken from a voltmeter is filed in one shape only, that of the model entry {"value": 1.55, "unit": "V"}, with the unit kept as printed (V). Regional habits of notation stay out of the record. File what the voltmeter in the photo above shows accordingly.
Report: {"value": 26, "unit": "V"}
